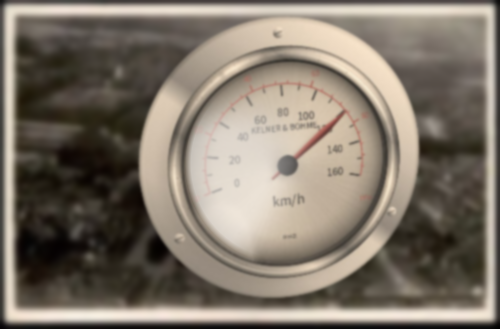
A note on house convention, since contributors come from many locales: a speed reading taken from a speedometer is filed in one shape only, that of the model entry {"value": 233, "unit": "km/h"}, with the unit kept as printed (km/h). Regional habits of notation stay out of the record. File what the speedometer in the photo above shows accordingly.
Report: {"value": 120, "unit": "km/h"}
